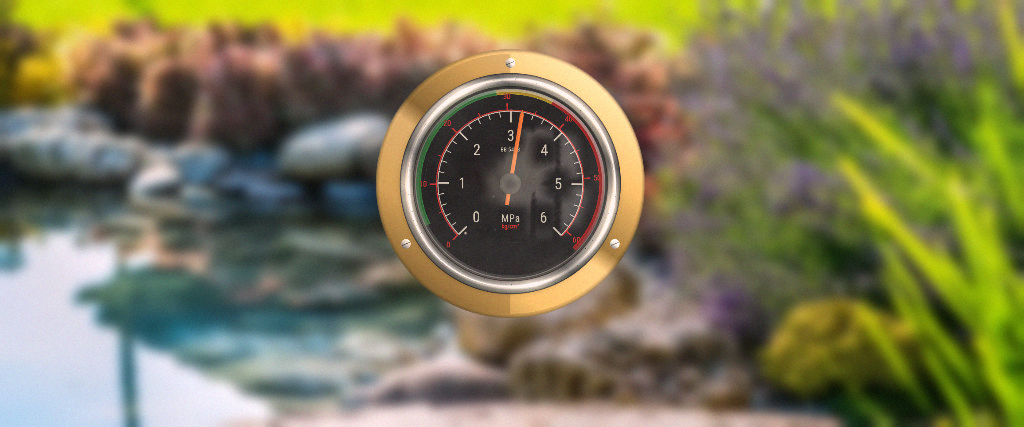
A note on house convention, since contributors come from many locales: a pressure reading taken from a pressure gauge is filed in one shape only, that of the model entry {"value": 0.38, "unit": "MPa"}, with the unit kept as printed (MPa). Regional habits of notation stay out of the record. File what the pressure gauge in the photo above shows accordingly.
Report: {"value": 3.2, "unit": "MPa"}
